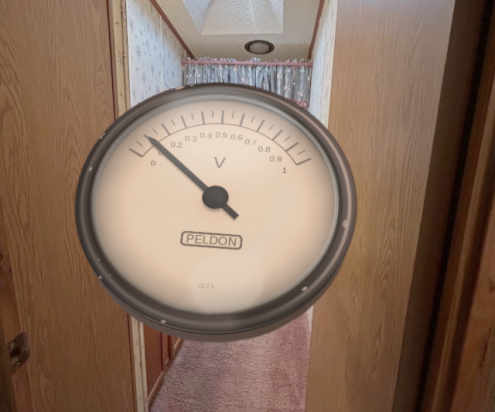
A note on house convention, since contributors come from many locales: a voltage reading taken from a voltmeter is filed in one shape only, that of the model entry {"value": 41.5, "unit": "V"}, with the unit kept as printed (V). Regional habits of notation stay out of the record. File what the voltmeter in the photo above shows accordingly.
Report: {"value": 0.1, "unit": "V"}
